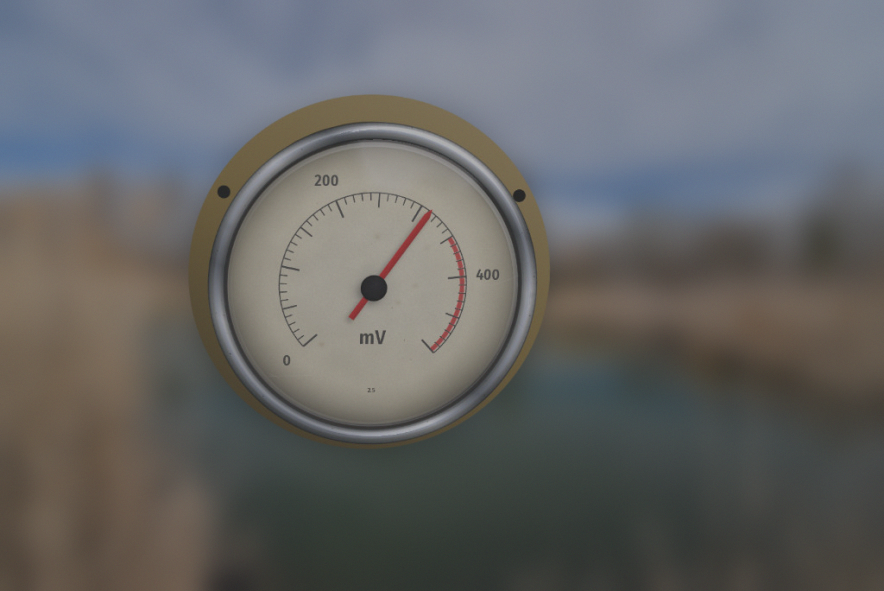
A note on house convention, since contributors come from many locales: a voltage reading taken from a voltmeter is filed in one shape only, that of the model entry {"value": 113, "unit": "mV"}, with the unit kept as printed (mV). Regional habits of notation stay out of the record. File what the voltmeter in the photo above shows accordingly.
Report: {"value": 310, "unit": "mV"}
